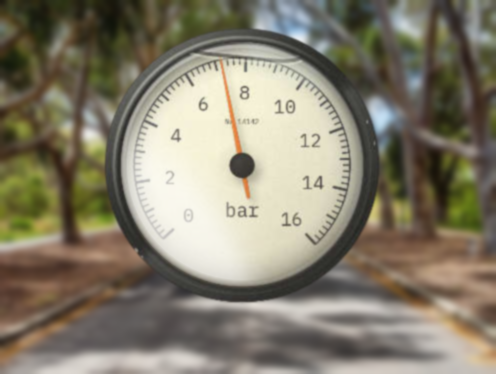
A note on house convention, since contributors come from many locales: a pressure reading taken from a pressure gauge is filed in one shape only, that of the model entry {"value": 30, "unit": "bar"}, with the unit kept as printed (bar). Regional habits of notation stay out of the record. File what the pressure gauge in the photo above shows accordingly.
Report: {"value": 7.2, "unit": "bar"}
